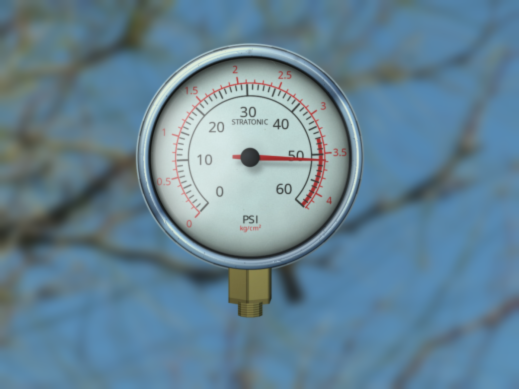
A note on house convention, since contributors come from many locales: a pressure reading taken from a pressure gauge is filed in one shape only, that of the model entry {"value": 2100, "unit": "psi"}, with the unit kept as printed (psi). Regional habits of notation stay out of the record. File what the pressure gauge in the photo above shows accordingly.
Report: {"value": 51, "unit": "psi"}
